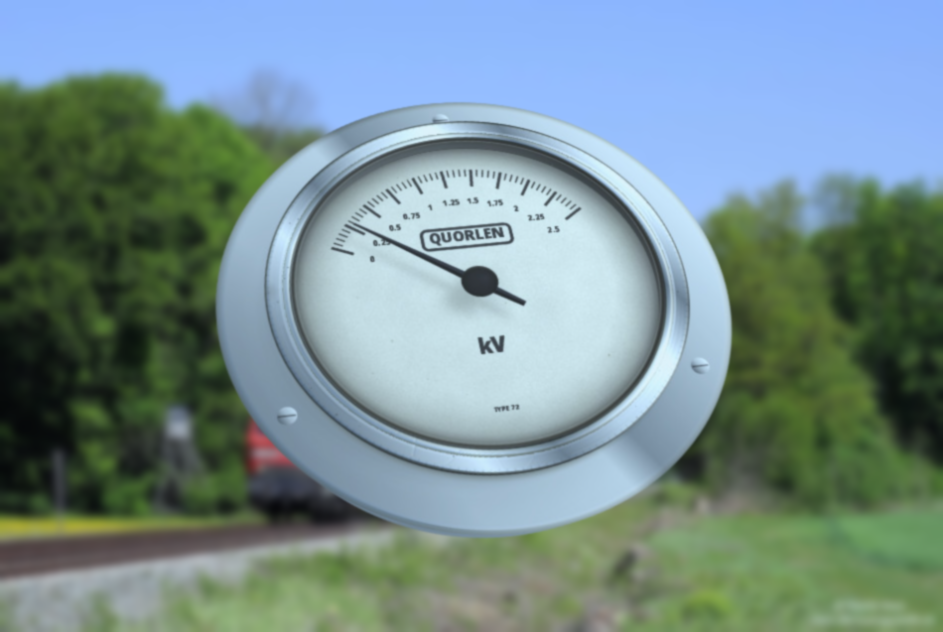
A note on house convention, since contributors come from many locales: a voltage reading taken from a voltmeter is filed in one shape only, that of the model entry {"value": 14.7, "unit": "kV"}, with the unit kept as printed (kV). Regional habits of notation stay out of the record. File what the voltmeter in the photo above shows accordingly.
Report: {"value": 0.25, "unit": "kV"}
